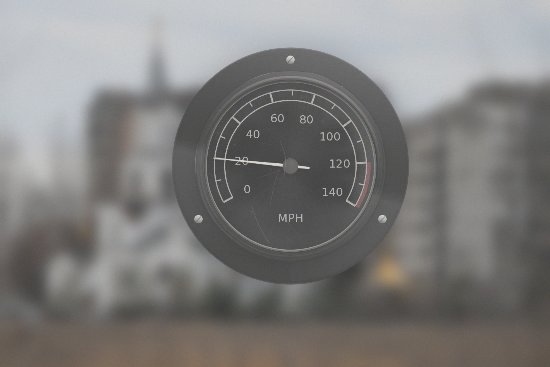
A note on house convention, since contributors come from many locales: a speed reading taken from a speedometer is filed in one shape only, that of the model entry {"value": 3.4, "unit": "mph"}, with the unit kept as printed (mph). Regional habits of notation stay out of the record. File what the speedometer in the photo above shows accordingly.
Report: {"value": 20, "unit": "mph"}
